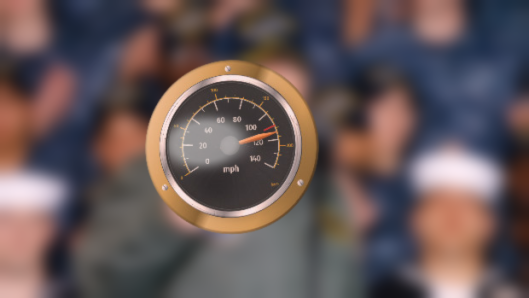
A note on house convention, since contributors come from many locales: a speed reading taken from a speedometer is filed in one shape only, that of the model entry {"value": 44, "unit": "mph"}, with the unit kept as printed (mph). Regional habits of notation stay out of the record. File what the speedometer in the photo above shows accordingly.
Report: {"value": 115, "unit": "mph"}
